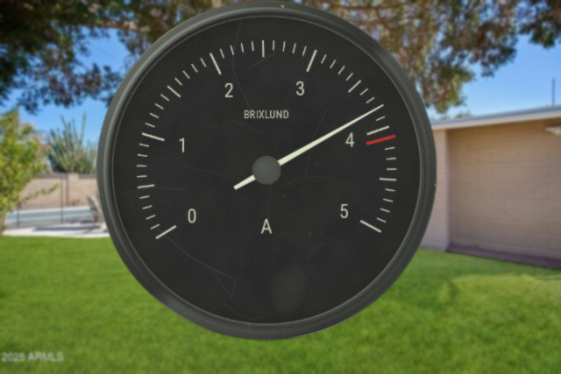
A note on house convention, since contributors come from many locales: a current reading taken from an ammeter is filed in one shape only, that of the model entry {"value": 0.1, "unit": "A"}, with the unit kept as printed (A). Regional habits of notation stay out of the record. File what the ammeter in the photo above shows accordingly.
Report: {"value": 3.8, "unit": "A"}
